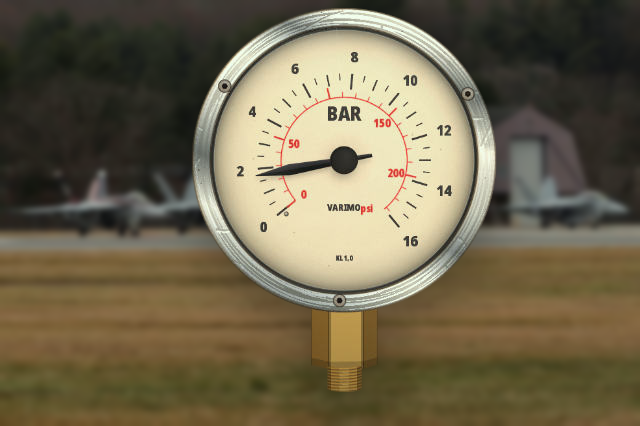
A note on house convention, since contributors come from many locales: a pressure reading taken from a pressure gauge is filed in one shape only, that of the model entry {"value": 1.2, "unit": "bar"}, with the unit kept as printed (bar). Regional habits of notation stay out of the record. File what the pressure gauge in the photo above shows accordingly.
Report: {"value": 1.75, "unit": "bar"}
